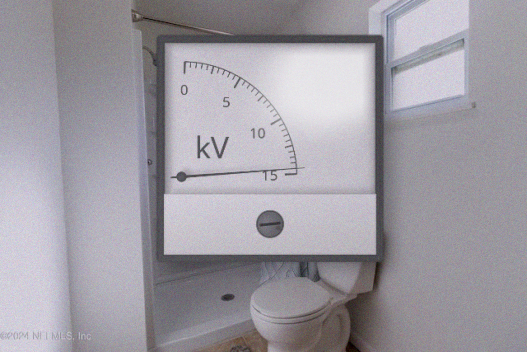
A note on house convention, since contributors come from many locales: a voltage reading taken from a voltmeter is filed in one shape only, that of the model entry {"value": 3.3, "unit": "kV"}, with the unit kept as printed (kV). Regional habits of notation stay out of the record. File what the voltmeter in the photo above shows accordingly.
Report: {"value": 14.5, "unit": "kV"}
